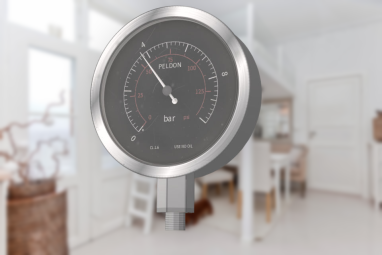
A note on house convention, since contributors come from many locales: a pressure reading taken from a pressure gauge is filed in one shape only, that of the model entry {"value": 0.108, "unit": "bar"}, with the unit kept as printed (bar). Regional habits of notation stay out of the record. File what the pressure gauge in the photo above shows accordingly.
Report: {"value": 3.8, "unit": "bar"}
